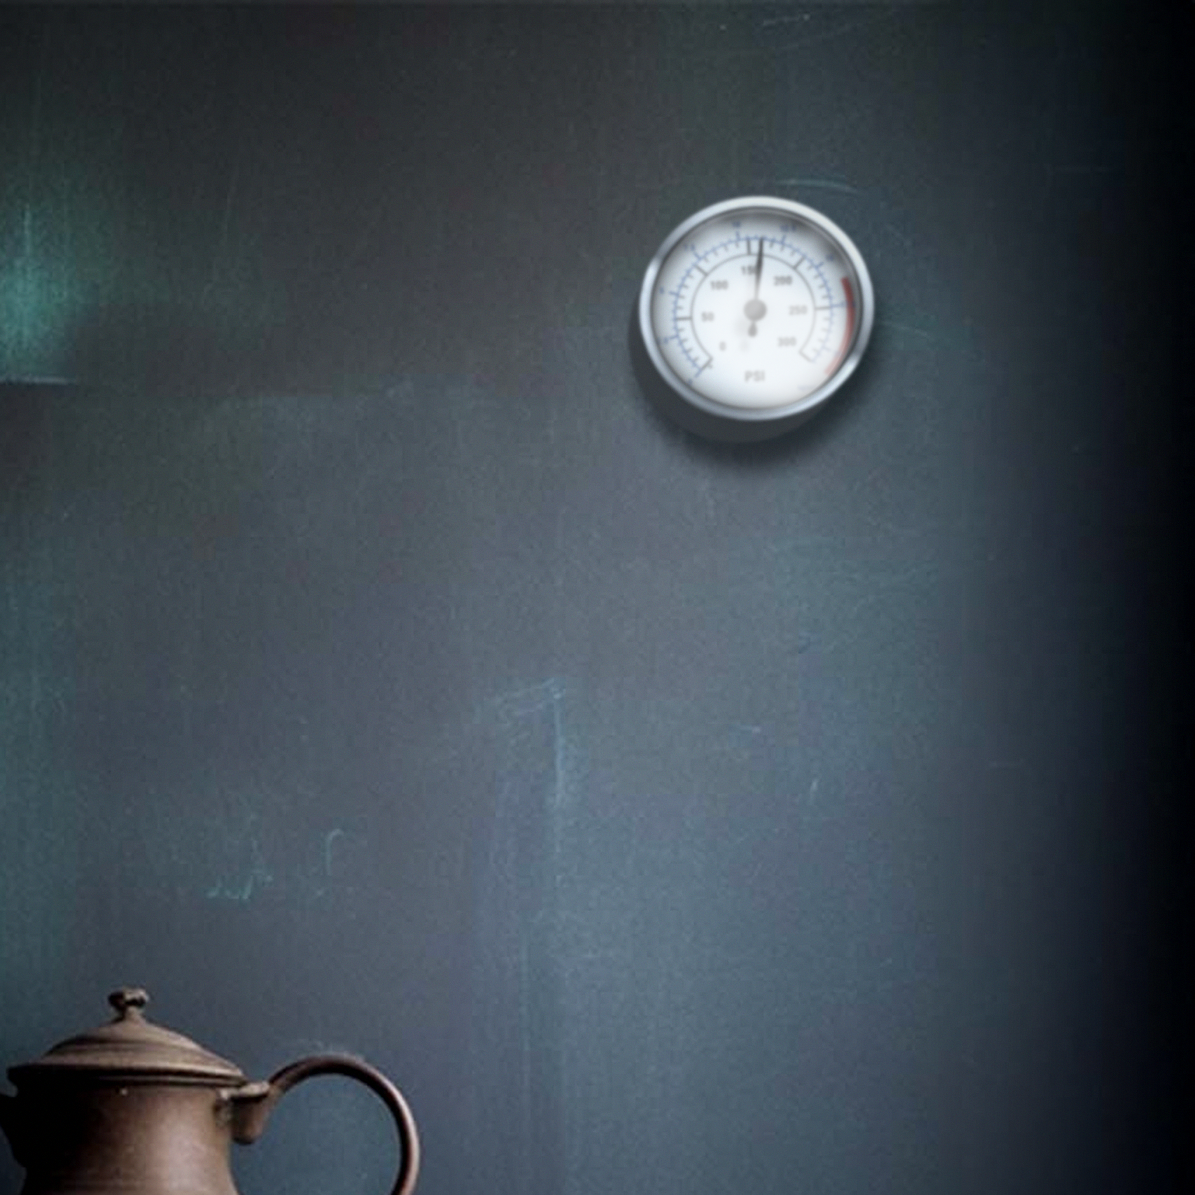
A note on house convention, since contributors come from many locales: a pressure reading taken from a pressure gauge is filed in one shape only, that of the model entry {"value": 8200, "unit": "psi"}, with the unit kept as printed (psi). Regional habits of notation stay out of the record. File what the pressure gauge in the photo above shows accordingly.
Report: {"value": 160, "unit": "psi"}
